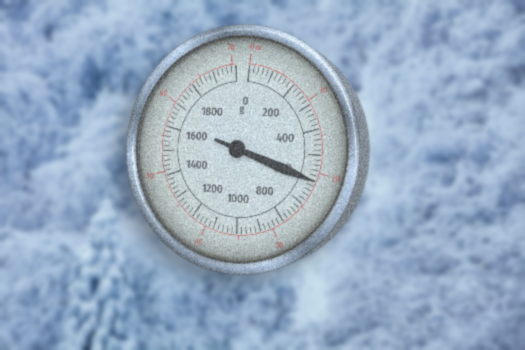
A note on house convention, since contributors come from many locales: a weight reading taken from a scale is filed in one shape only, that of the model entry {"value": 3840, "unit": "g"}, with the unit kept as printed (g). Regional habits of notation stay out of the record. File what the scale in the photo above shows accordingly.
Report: {"value": 600, "unit": "g"}
